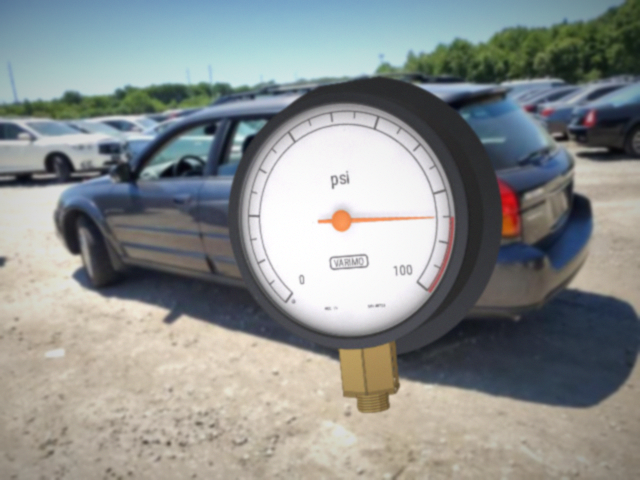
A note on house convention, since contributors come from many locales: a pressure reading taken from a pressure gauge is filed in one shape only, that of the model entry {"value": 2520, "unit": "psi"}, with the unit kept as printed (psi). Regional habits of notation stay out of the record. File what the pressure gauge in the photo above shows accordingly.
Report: {"value": 85, "unit": "psi"}
